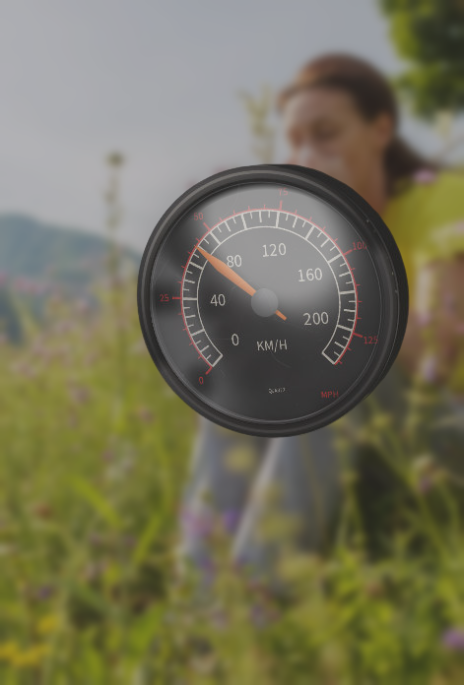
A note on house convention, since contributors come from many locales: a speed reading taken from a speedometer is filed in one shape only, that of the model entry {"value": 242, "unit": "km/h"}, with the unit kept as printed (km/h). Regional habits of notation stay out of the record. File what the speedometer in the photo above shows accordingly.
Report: {"value": 70, "unit": "km/h"}
